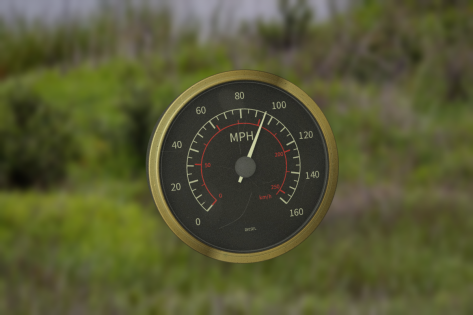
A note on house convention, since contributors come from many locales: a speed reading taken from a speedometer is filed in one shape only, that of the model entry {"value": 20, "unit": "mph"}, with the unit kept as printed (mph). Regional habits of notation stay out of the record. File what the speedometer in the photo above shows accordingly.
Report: {"value": 95, "unit": "mph"}
